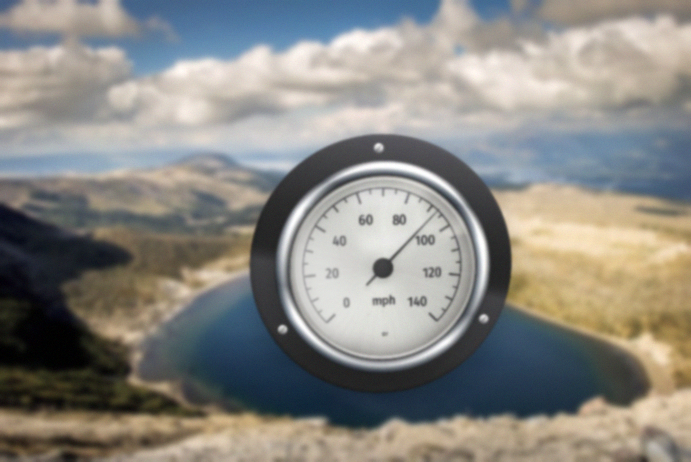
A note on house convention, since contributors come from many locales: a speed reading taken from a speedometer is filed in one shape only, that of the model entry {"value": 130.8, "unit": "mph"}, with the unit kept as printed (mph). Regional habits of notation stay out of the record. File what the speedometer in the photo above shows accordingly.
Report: {"value": 92.5, "unit": "mph"}
